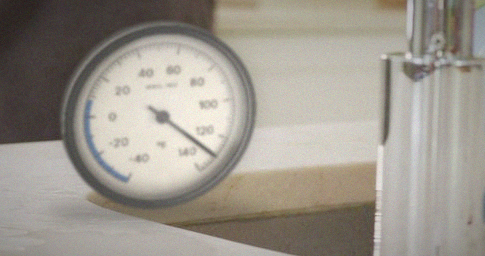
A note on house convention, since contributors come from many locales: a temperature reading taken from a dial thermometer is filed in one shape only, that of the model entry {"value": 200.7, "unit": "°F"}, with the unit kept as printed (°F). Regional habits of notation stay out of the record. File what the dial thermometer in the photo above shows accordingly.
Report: {"value": 130, "unit": "°F"}
